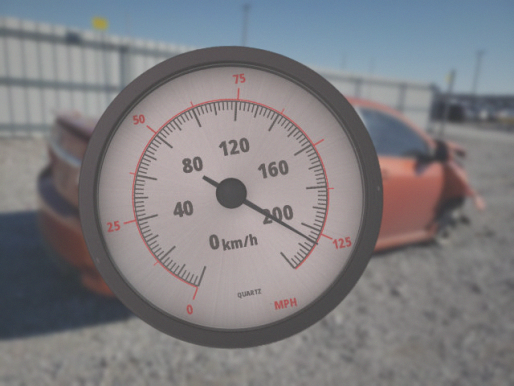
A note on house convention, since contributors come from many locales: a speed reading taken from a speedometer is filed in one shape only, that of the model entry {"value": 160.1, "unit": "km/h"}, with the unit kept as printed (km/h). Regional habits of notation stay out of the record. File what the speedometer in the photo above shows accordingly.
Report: {"value": 206, "unit": "km/h"}
